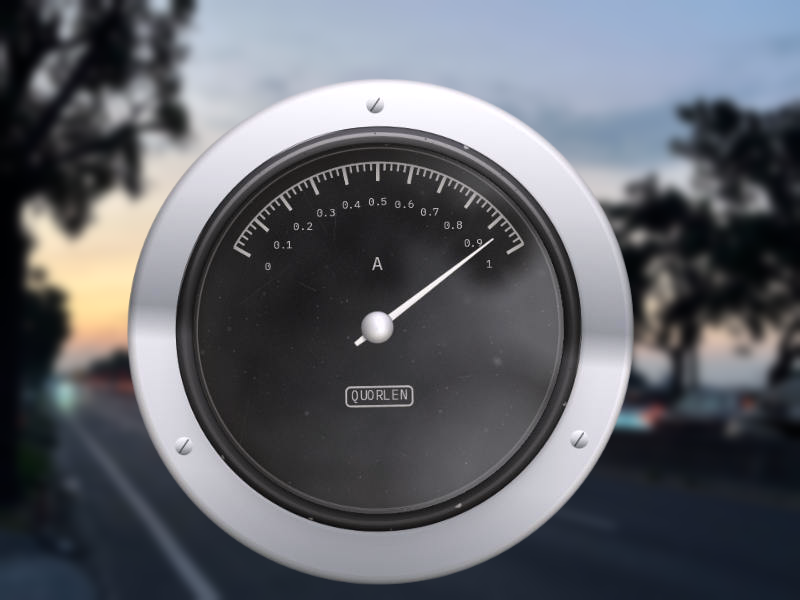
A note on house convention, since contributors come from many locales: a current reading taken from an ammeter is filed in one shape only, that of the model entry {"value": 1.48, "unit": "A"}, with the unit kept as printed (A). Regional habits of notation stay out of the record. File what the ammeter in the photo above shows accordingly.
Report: {"value": 0.94, "unit": "A"}
